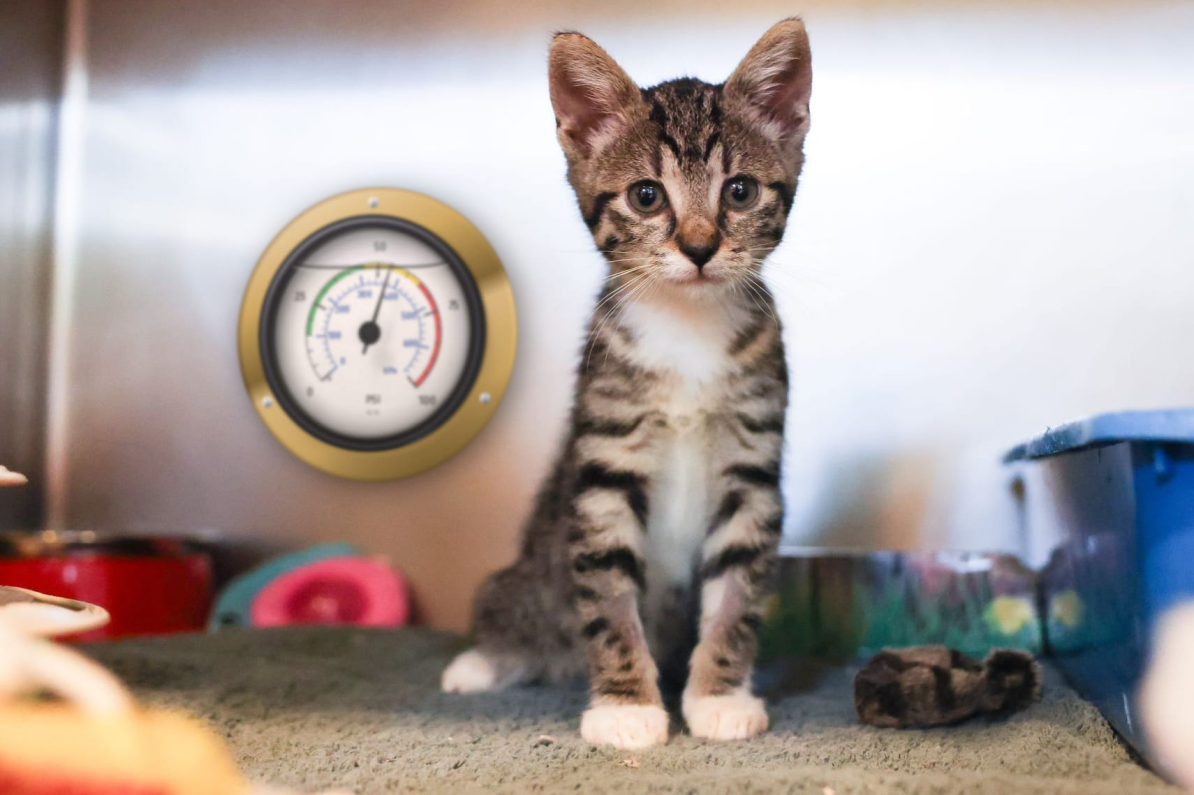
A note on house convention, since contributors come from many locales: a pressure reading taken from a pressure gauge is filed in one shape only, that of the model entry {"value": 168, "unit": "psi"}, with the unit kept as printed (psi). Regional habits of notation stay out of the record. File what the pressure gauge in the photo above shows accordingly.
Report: {"value": 55, "unit": "psi"}
